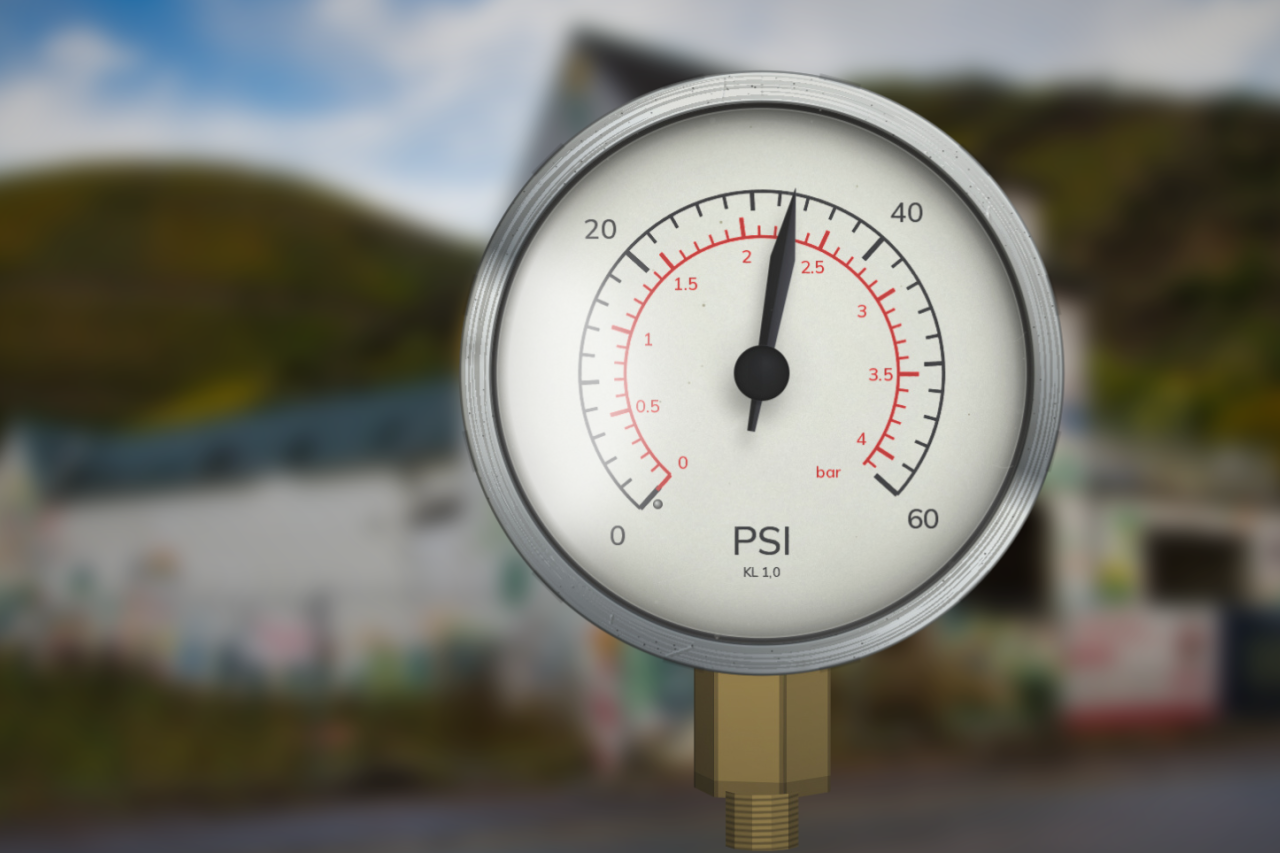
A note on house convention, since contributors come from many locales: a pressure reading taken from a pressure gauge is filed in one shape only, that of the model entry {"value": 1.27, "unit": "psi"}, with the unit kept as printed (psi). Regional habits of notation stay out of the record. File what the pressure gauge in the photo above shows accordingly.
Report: {"value": 33, "unit": "psi"}
